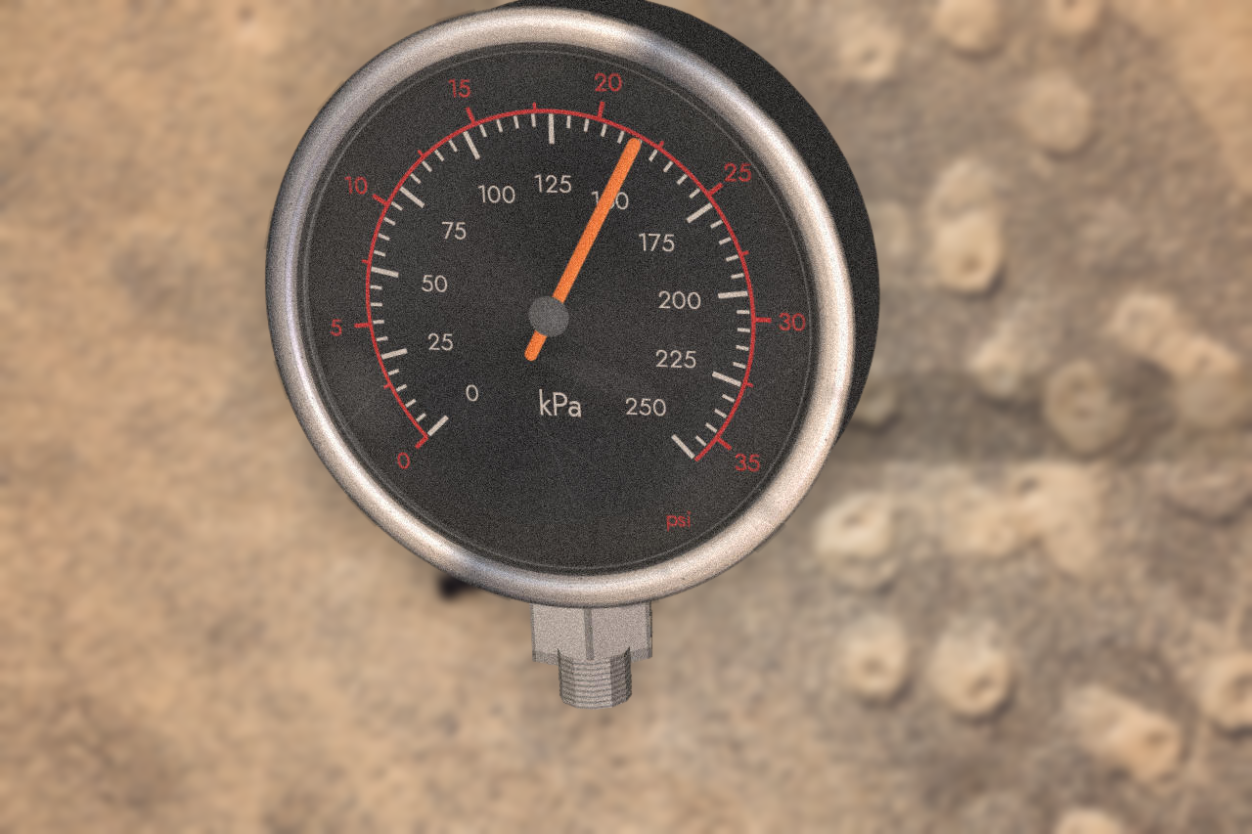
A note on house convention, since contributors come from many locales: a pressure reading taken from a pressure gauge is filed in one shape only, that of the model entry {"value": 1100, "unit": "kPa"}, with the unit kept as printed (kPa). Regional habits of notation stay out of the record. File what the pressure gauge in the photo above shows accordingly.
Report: {"value": 150, "unit": "kPa"}
